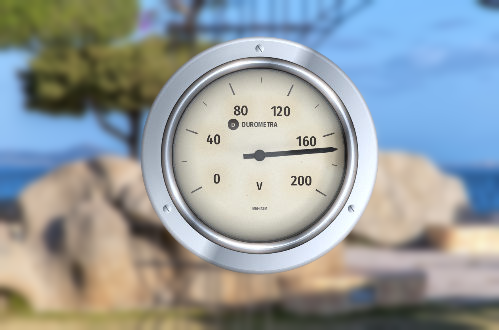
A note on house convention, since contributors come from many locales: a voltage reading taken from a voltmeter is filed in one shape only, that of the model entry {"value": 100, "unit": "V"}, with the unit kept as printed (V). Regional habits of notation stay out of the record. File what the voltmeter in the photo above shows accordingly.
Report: {"value": 170, "unit": "V"}
